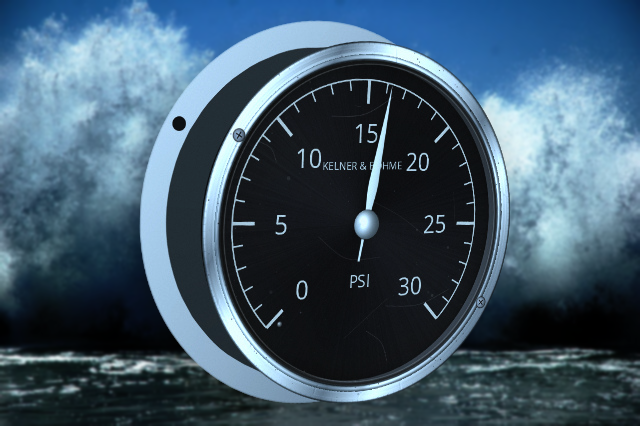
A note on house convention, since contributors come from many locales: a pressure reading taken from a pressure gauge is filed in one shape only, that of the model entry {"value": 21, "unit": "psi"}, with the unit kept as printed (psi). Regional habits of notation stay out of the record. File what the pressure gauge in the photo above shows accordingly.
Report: {"value": 16, "unit": "psi"}
